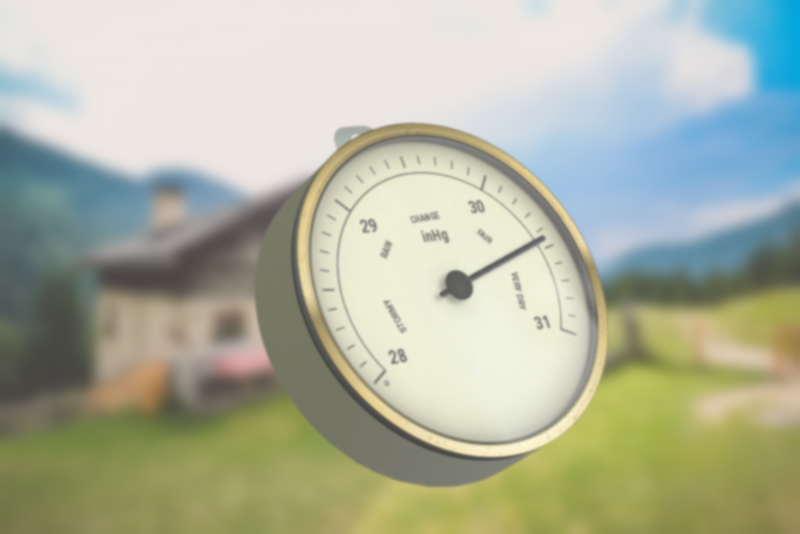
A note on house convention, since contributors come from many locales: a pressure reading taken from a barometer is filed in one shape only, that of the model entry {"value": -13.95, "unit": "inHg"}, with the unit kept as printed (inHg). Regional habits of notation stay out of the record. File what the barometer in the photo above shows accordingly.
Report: {"value": 30.45, "unit": "inHg"}
